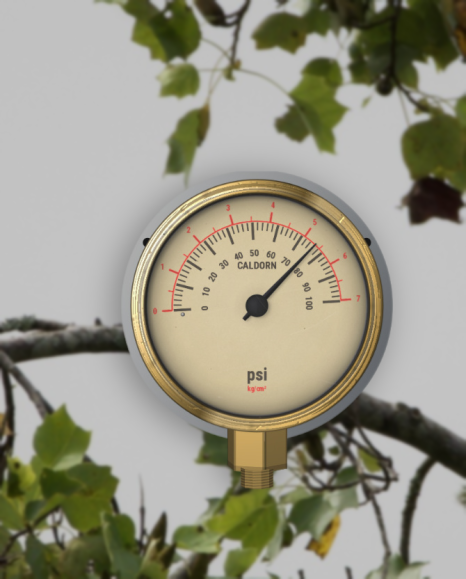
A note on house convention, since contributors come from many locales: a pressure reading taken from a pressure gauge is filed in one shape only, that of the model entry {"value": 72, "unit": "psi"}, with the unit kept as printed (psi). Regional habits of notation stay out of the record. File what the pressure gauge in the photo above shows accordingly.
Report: {"value": 76, "unit": "psi"}
